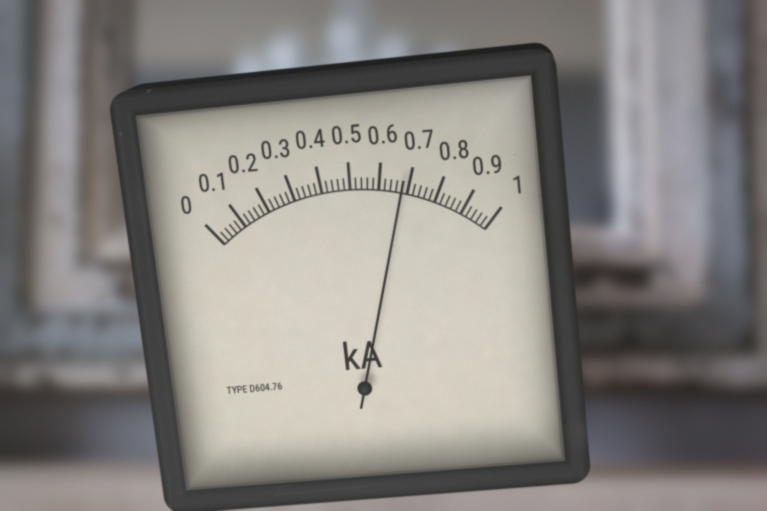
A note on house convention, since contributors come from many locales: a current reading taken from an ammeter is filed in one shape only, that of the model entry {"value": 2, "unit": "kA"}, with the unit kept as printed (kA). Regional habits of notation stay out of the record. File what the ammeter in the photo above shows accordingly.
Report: {"value": 0.68, "unit": "kA"}
